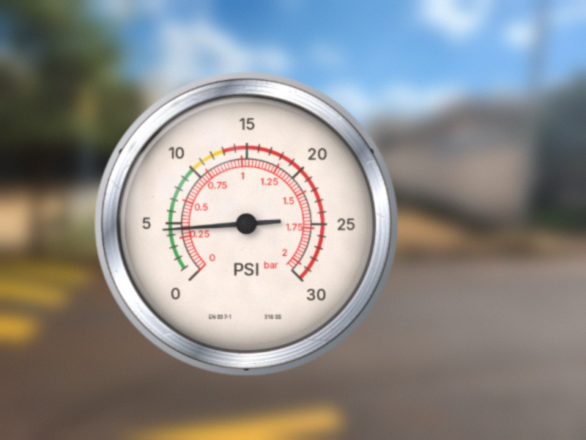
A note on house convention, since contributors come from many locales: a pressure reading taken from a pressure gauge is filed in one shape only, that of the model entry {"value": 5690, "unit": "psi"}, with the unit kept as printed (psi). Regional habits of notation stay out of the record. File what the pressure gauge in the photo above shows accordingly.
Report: {"value": 4.5, "unit": "psi"}
